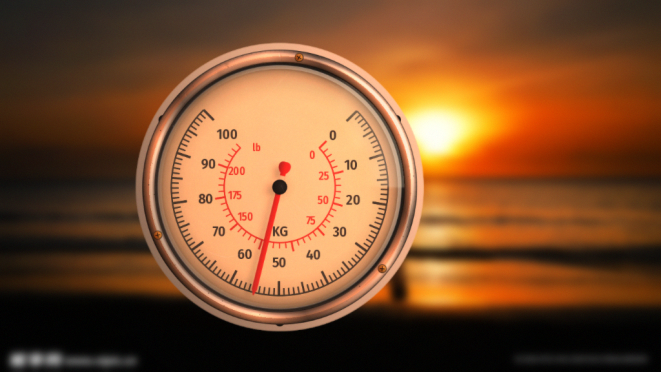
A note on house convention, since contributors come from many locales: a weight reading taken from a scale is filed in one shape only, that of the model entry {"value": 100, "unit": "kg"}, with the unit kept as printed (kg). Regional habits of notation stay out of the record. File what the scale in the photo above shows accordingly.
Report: {"value": 55, "unit": "kg"}
